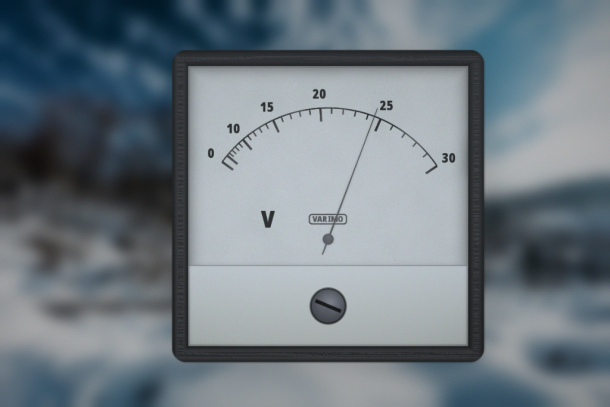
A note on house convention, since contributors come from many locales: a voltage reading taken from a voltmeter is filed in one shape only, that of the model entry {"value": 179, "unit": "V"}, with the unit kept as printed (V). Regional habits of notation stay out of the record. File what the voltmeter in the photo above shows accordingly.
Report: {"value": 24.5, "unit": "V"}
